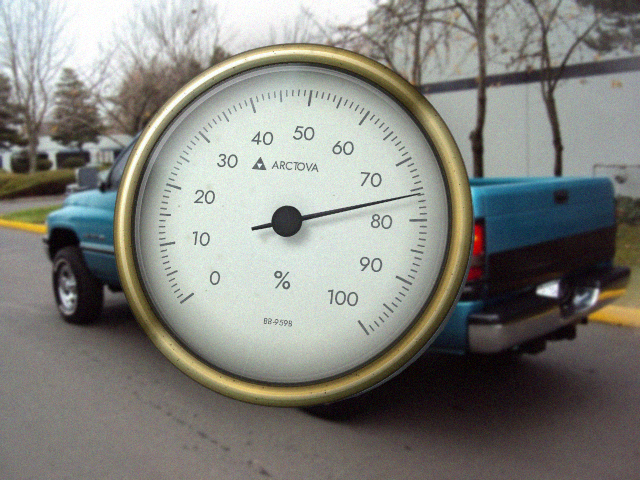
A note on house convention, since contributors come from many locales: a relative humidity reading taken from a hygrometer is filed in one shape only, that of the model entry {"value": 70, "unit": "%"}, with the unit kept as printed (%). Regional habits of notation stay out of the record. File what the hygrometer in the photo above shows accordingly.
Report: {"value": 76, "unit": "%"}
